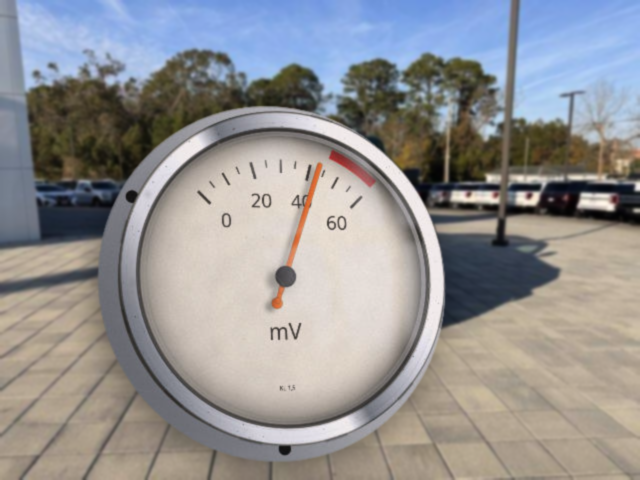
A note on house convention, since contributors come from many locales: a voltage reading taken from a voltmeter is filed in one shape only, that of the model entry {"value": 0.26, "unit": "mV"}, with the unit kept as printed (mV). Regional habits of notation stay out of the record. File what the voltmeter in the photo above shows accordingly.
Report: {"value": 42.5, "unit": "mV"}
